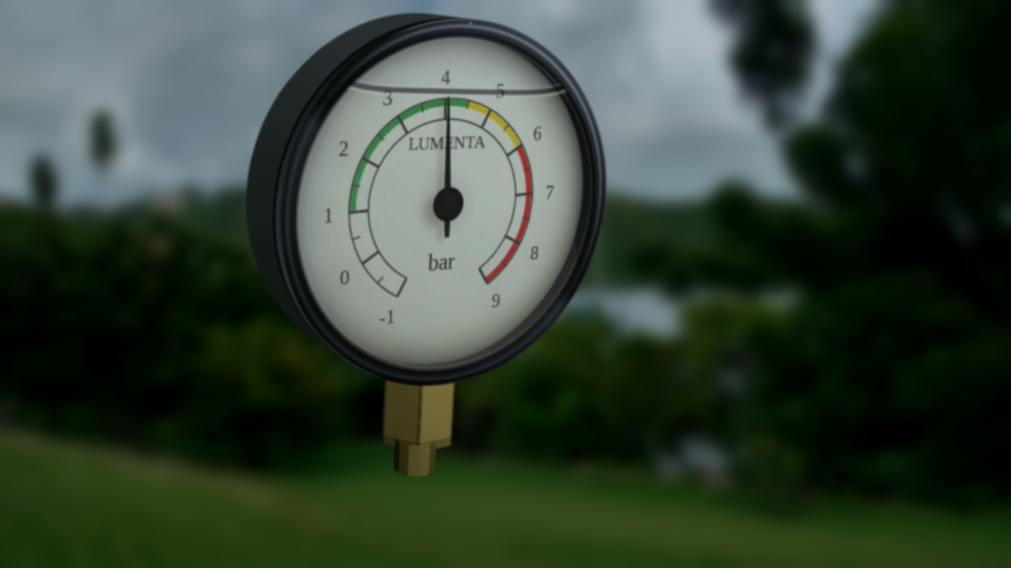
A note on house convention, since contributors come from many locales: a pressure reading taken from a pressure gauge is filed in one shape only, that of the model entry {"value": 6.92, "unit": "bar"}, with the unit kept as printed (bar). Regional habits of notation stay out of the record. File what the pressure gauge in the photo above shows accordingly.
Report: {"value": 4, "unit": "bar"}
